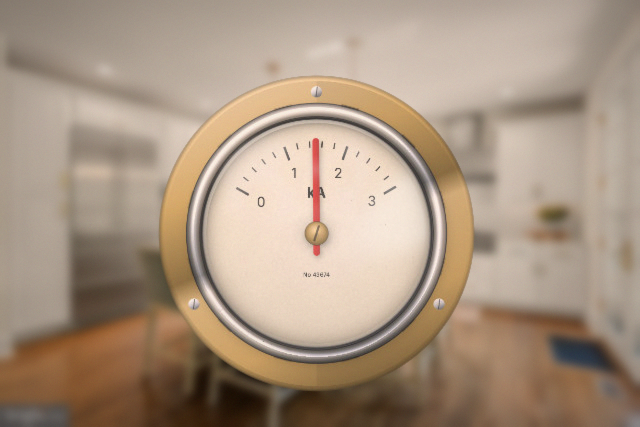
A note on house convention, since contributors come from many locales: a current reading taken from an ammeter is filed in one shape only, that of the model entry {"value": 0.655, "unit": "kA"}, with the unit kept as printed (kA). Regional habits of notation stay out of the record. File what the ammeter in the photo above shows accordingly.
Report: {"value": 1.5, "unit": "kA"}
